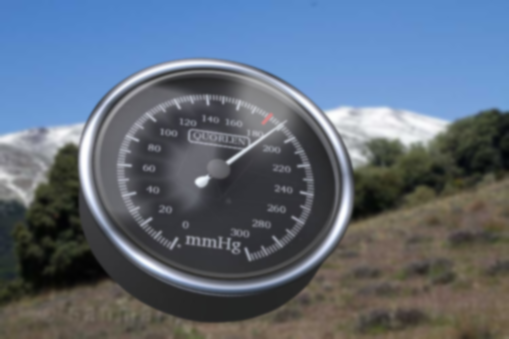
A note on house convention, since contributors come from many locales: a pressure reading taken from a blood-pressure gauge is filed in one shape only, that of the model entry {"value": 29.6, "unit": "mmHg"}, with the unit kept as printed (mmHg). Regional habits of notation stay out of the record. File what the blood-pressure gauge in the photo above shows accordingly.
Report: {"value": 190, "unit": "mmHg"}
